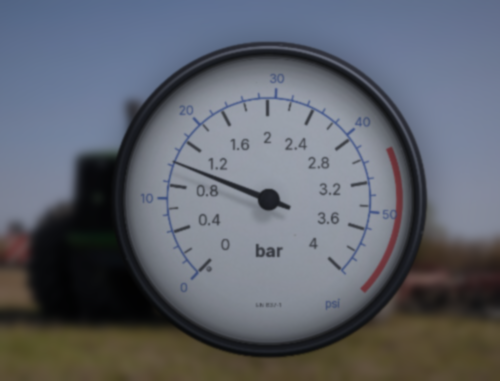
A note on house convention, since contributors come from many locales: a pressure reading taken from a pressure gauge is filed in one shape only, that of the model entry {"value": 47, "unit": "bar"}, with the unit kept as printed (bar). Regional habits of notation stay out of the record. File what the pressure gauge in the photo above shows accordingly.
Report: {"value": 1, "unit": "bar"}
